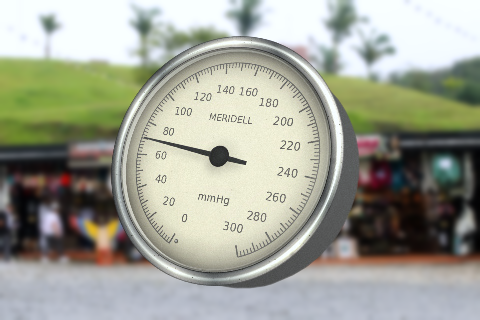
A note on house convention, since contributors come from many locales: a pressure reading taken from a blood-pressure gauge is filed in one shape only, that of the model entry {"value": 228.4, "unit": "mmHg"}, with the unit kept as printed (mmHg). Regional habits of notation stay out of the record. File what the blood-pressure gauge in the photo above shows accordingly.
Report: {"value": 70, "unit": "mmHg"}
